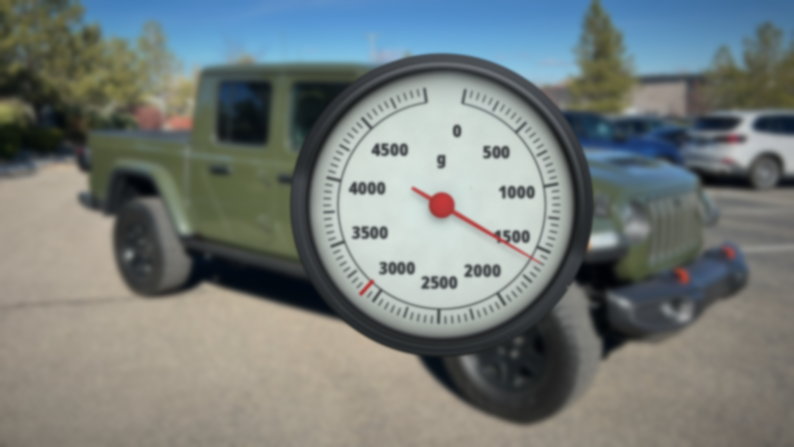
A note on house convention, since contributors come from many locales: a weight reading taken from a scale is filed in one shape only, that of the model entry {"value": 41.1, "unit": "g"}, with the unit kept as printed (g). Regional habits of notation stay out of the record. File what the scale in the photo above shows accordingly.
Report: {"value": 1600, "unit": "g"}
